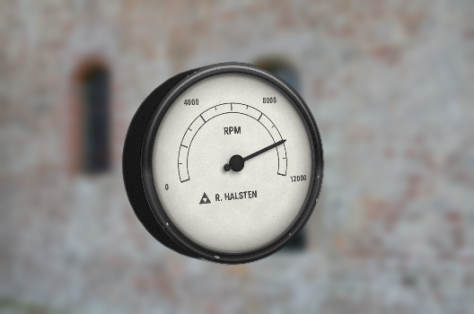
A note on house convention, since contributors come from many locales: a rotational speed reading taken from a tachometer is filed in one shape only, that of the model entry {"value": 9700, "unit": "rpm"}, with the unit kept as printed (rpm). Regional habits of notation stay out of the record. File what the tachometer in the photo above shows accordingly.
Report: {"value": 10000, "unit": "rpm"}
